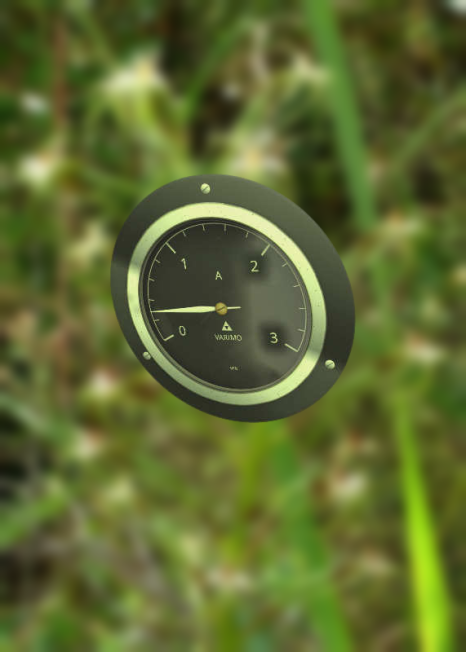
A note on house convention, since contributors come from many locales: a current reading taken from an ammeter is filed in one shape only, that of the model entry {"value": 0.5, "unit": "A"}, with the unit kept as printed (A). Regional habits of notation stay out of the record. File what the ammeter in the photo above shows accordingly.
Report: {"value": 0.3, "unit": "A"}
